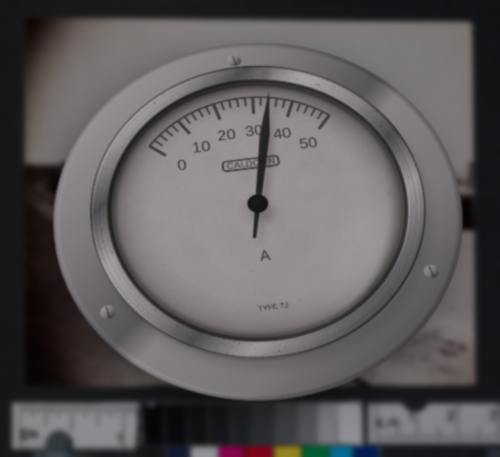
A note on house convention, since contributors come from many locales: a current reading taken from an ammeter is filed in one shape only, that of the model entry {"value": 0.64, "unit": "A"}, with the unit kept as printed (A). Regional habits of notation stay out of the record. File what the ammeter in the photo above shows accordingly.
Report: {"value": 34, "unit": "A"}
